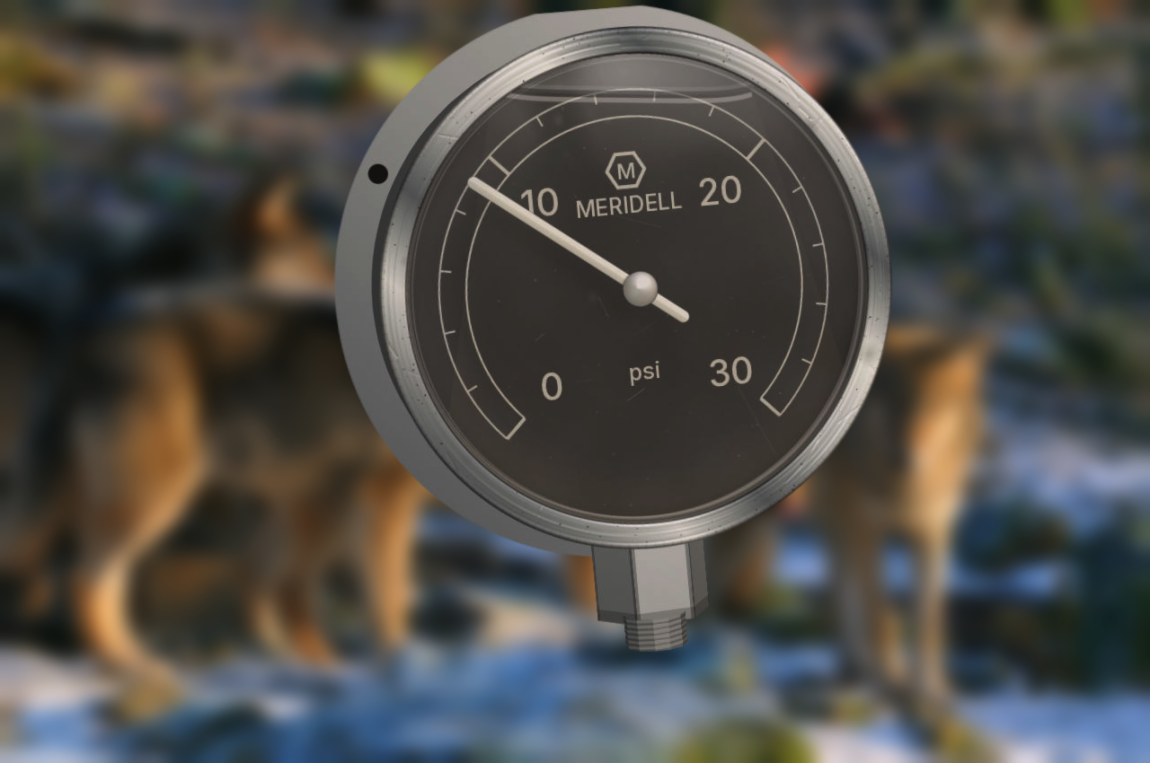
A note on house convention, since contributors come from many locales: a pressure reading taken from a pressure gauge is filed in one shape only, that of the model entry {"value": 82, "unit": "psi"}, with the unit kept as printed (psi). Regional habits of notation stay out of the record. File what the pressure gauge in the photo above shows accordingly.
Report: {"value": 9, "unit": "psi"}
